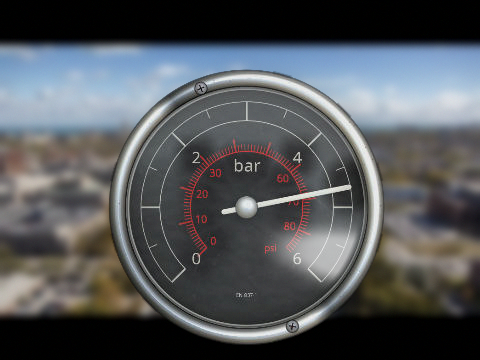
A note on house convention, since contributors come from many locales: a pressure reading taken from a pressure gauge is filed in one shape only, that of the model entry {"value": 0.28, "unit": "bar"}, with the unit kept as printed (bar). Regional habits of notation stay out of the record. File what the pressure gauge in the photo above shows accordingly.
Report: {"value": 4.75, "unit": "bar"}
